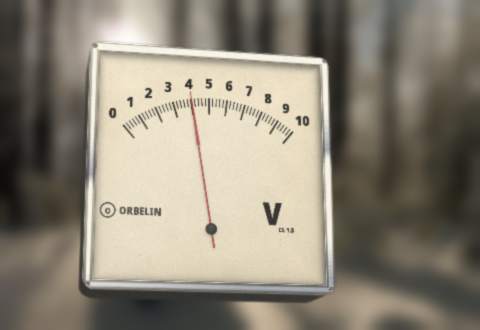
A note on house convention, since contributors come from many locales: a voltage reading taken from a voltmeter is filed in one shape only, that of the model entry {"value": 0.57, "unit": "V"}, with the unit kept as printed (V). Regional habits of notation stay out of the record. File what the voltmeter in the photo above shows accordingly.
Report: {"value": 4, "unit": "V"}
